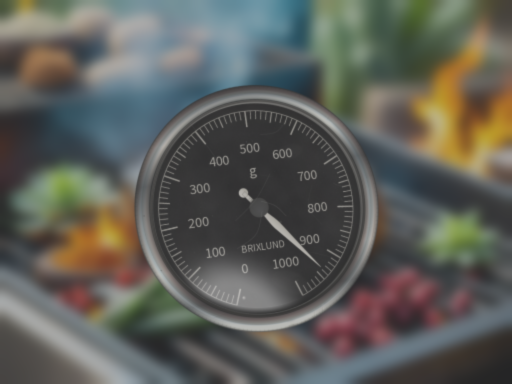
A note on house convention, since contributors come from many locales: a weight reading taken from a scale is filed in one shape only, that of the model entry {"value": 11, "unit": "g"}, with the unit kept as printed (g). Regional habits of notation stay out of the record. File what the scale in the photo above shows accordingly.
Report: {"value": 940, "unit": "g"}
